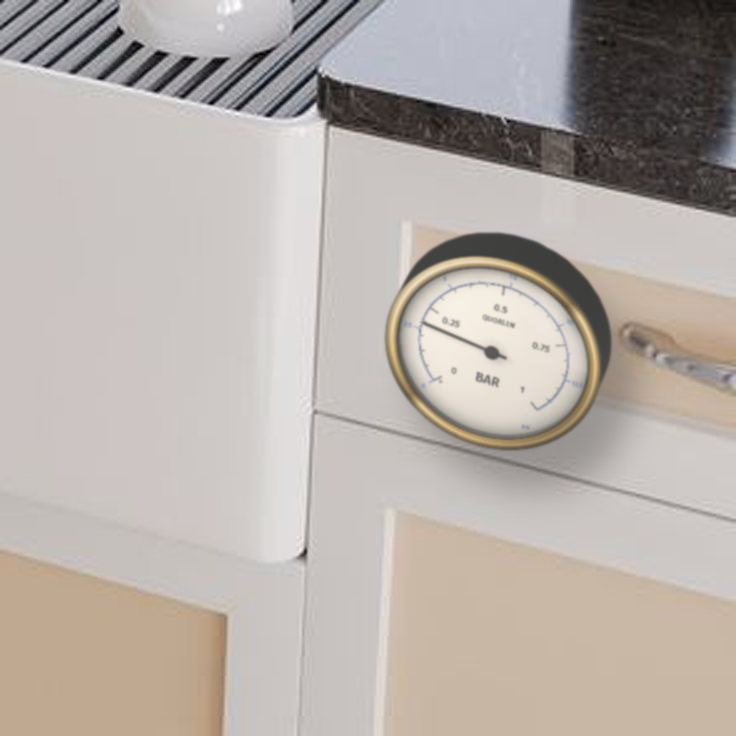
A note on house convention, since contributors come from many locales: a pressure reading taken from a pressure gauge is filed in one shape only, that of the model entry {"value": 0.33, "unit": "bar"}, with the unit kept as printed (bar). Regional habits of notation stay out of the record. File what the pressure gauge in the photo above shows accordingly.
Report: {"value": 0.2, "unit": "bar"}
